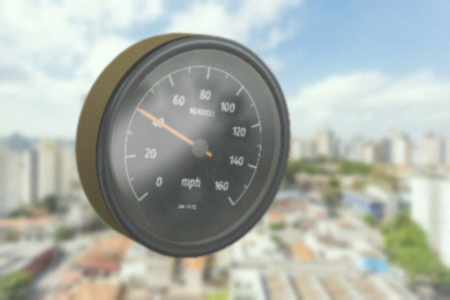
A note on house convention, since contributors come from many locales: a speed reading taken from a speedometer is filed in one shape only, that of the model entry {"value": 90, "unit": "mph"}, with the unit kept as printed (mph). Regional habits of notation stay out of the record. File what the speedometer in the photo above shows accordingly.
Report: {"value": 40, "unit": "mph"}
